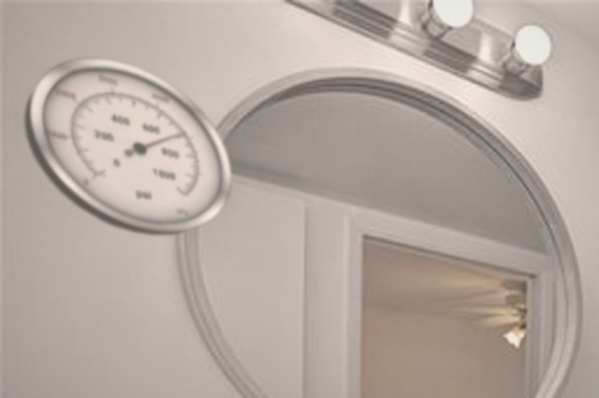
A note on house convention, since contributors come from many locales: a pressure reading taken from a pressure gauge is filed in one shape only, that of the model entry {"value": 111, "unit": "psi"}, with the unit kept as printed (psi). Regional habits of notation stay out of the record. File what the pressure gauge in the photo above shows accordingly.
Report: {"value": 700, "unit": "psi"}
